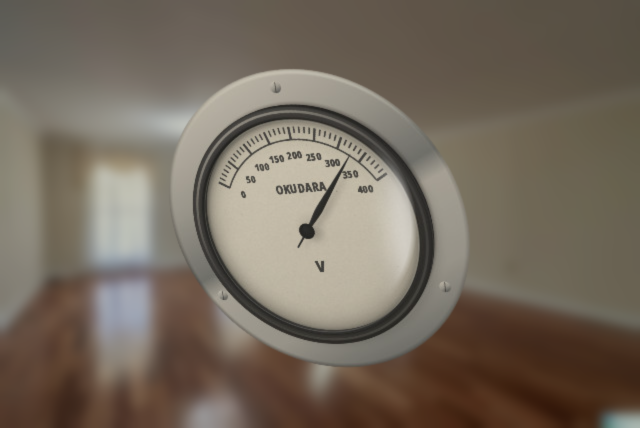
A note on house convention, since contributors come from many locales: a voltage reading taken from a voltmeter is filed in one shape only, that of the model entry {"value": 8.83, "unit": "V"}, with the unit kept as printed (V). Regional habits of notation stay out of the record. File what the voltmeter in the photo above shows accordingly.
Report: {"value": 330, "unit": "V"}
